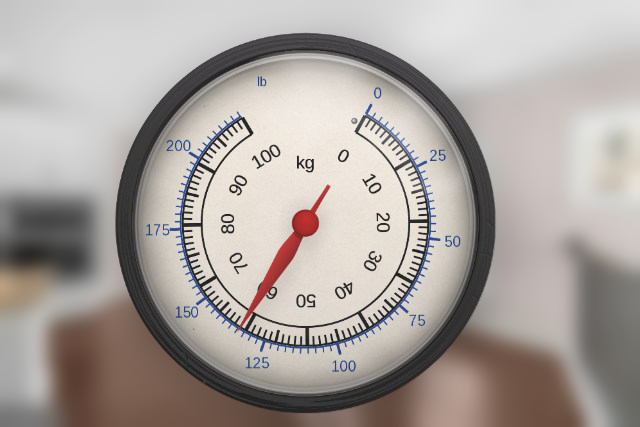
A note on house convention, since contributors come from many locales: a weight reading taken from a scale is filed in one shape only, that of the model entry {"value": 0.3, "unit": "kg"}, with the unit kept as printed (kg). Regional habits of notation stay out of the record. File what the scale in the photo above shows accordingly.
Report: {"value": 61, "unit": "kg"}
